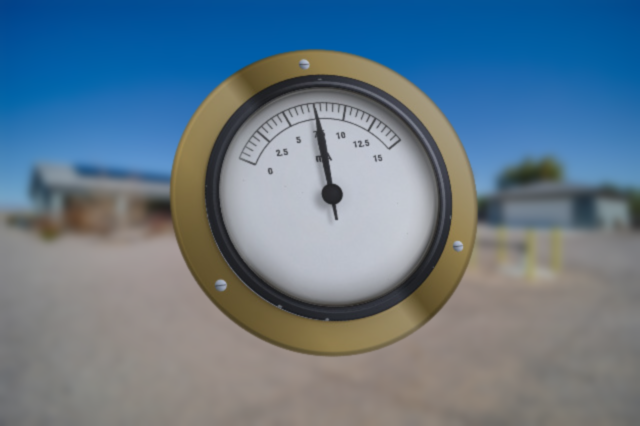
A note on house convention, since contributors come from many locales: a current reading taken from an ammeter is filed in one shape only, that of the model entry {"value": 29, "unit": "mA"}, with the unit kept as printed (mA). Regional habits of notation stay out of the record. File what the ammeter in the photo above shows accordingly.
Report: {"value": 7.5, "unit": "mA"}
